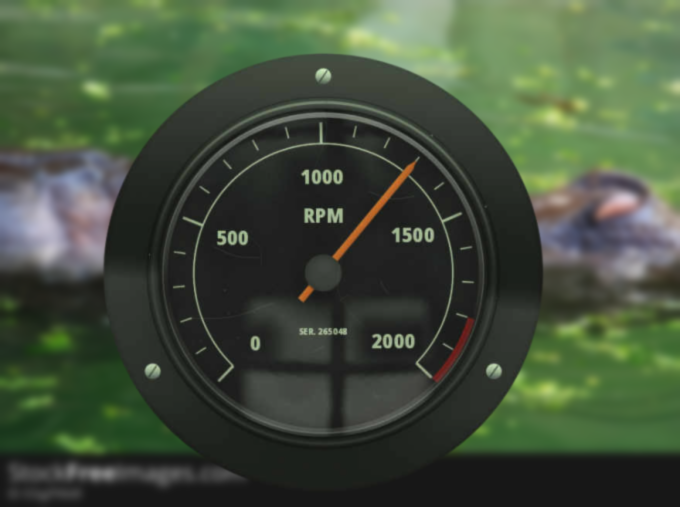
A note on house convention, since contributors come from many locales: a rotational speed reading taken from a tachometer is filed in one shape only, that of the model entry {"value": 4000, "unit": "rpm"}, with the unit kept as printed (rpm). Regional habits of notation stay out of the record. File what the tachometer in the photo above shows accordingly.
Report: {"value": 1300, "unit": "rpm"}
